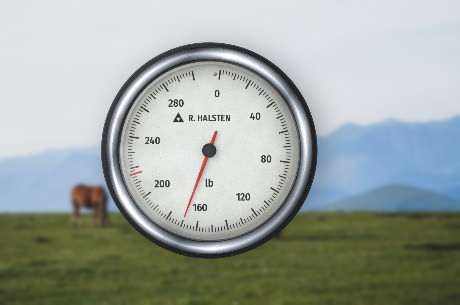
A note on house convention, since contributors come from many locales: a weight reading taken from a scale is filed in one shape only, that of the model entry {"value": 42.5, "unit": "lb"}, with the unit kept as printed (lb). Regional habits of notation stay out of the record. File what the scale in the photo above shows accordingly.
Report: {"value": 170, "unit": "lb"}
